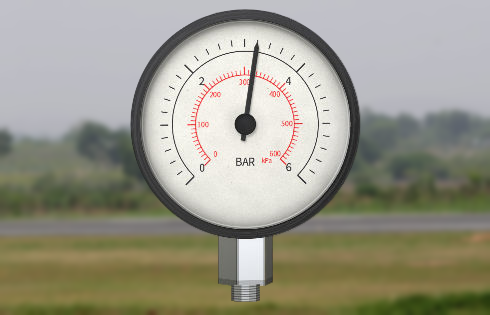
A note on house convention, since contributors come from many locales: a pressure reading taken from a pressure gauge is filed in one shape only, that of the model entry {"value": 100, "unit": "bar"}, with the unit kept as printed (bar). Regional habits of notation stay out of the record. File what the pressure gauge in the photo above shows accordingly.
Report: {"value": 3.2, "unit": "bar"}
